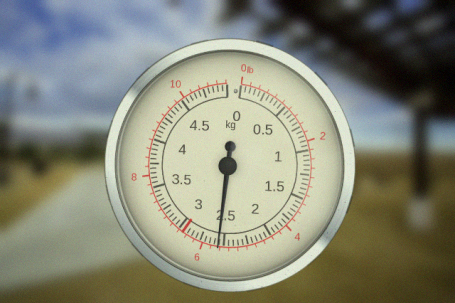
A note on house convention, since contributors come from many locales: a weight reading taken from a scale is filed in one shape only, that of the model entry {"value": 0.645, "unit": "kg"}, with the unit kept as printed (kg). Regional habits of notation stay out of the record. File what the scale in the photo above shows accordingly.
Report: {"value": 2.55, "unit": "kg"}
